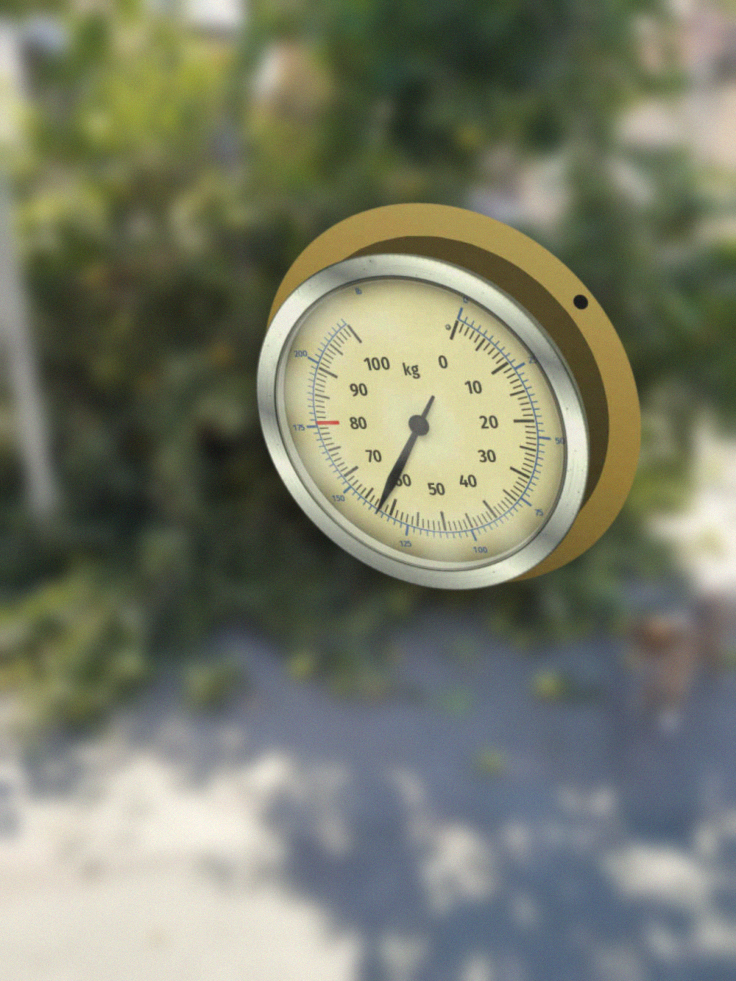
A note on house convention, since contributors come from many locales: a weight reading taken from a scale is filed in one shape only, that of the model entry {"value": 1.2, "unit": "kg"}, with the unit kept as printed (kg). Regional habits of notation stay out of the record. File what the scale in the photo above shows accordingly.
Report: {"value": 62, "unit": "kg"}
